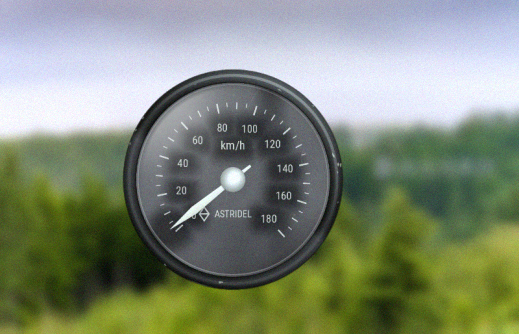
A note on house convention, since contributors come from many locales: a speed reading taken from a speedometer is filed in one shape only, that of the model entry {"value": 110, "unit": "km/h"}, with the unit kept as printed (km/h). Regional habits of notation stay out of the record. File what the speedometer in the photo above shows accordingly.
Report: {"value": 2.5, "unit": "km/h"}
